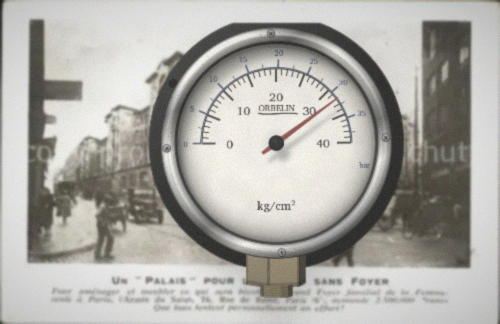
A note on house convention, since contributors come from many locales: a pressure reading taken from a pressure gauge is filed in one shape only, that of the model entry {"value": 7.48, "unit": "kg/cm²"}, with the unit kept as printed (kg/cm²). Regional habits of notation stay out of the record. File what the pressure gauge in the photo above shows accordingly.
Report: {"value": 32, "unit": "kg/cm²"}
